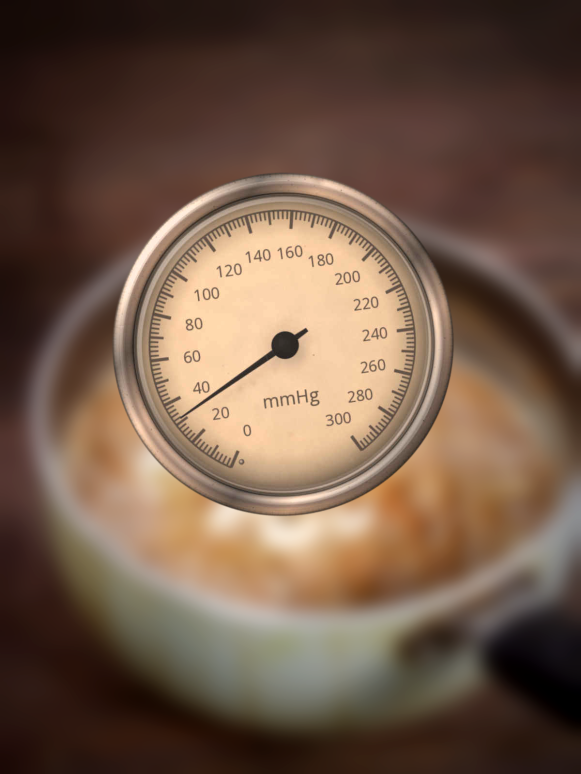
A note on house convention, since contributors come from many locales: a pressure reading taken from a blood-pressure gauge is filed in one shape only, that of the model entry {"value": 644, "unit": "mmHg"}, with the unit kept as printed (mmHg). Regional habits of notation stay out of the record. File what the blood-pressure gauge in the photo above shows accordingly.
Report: {"value": 32, "unit": "mmHg"}
